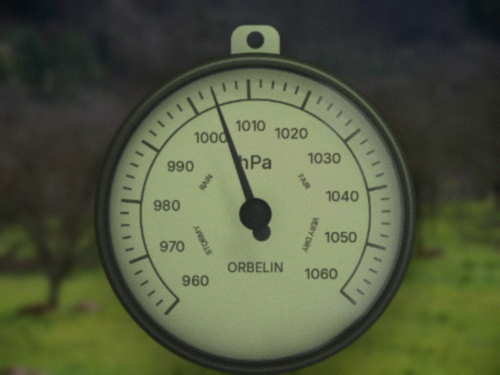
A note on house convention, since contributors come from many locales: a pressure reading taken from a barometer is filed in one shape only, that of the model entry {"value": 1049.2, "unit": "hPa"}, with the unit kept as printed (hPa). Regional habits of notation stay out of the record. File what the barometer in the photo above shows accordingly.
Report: {"value": 1004, "unit": "hPa"}
